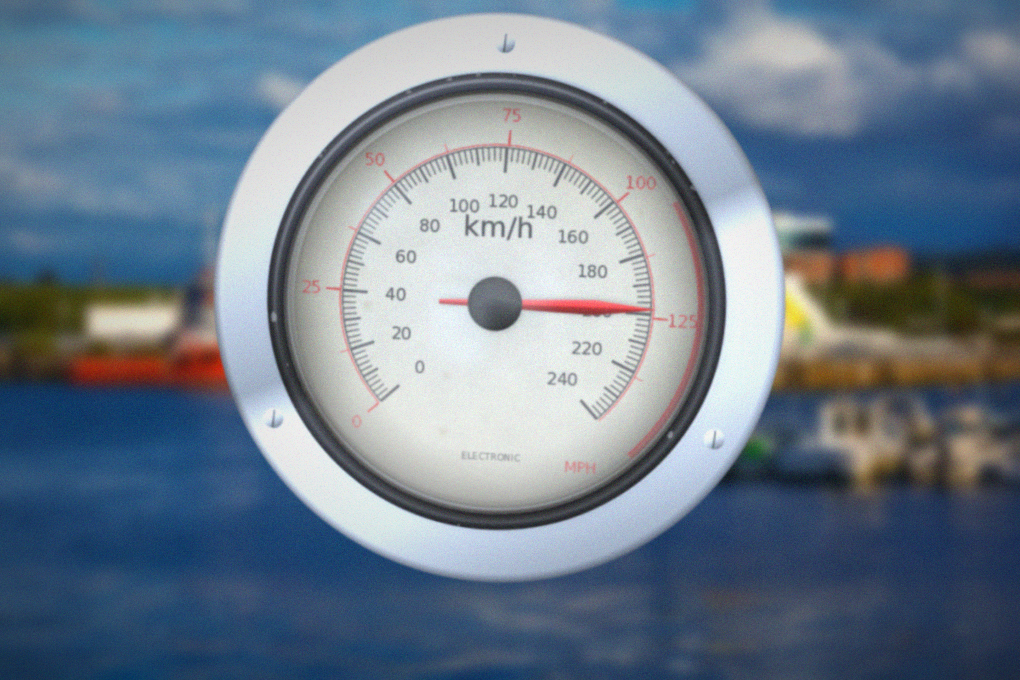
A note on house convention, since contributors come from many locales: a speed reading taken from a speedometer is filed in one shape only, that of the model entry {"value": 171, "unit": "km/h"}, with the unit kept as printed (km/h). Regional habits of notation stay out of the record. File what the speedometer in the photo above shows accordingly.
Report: {"value": 198, "unit": "km/h"}
